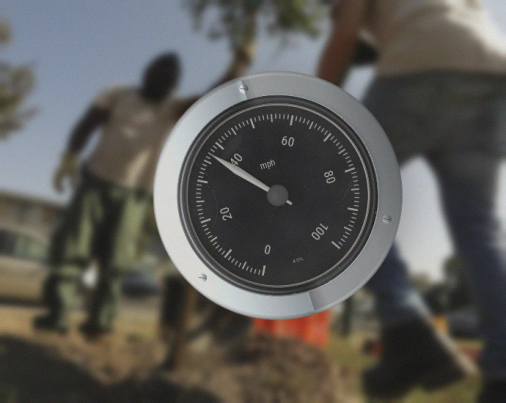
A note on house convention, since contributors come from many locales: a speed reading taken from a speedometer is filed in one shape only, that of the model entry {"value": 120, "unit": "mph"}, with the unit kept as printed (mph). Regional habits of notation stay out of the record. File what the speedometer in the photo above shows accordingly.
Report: {"value": 37, "unit": "mph"}
